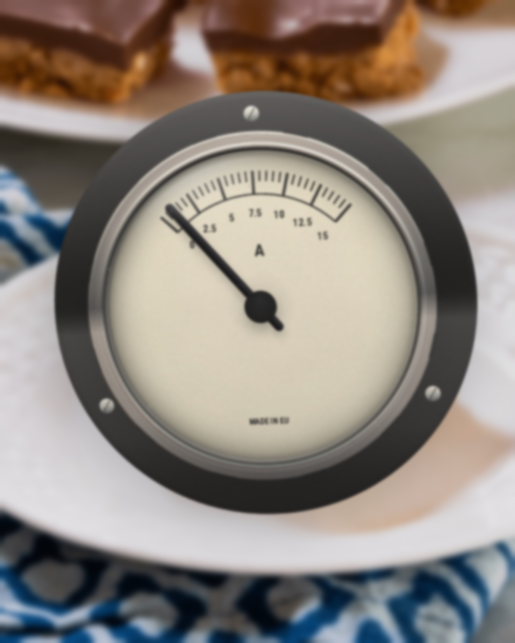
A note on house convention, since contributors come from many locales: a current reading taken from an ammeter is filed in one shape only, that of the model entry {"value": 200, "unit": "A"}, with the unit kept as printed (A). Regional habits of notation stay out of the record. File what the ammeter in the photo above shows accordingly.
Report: {"value": 1, "unit": "A"}
